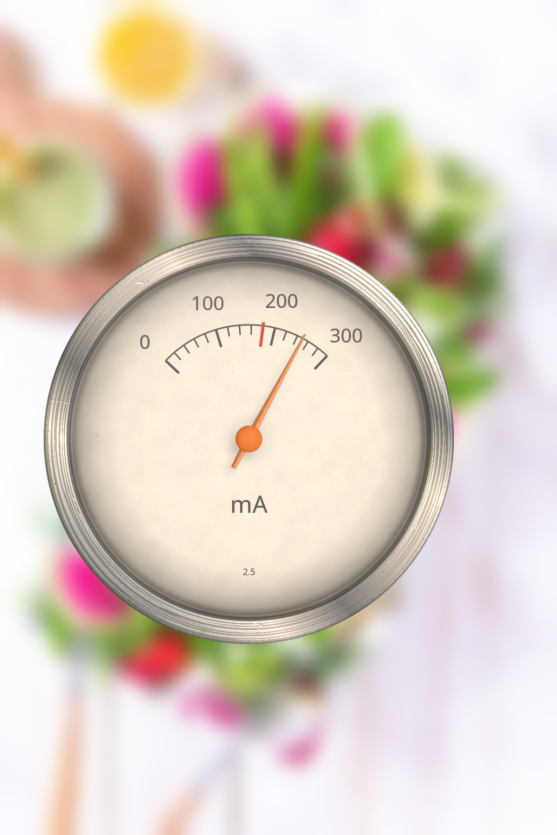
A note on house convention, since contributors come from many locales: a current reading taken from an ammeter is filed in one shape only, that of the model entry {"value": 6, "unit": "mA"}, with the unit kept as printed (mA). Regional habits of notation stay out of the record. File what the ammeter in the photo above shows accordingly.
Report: {"value": 250, "unit": "mA"}
